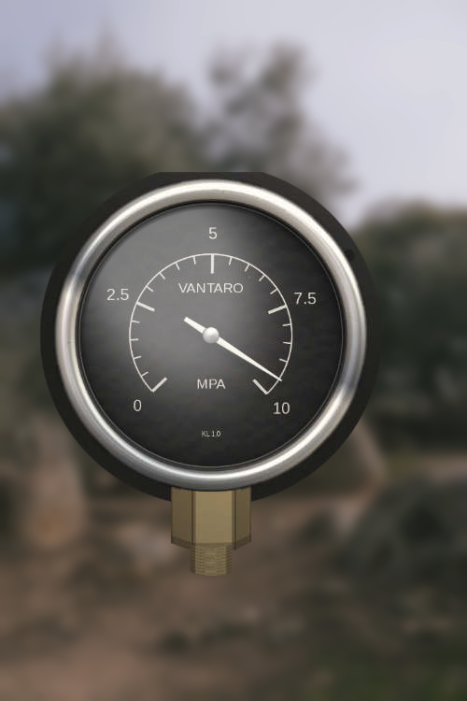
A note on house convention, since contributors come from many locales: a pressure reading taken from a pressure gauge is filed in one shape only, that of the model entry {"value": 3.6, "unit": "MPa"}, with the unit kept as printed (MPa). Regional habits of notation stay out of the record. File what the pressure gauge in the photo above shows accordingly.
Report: {"value": 9.5, "unit": "MPa"}
